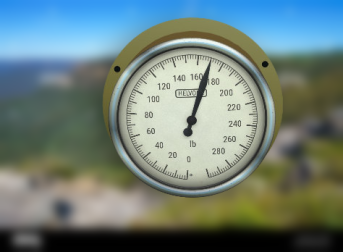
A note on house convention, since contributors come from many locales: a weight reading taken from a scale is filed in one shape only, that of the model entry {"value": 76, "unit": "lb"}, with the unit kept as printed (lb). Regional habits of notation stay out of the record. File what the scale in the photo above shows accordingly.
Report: {"value": 170, "unit": "lb"}
